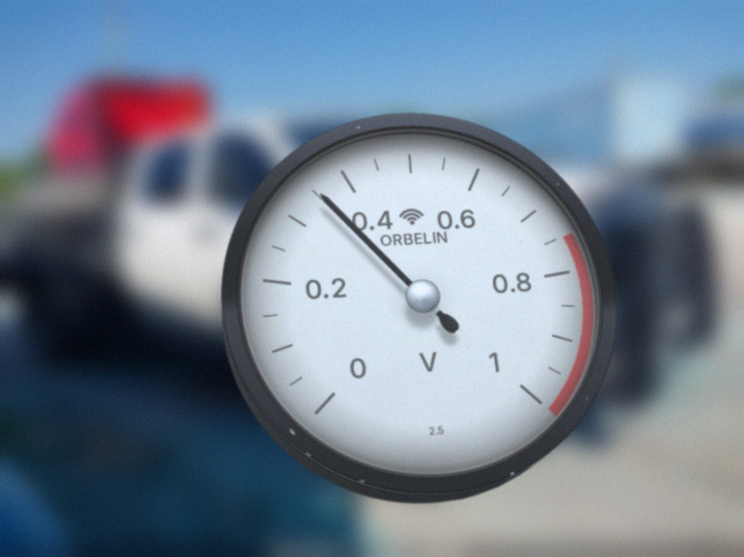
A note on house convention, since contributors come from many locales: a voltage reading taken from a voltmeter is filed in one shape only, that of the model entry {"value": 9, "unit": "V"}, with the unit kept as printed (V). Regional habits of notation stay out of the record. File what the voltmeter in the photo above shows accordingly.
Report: {"value": 0.35, "unit": "V"}
